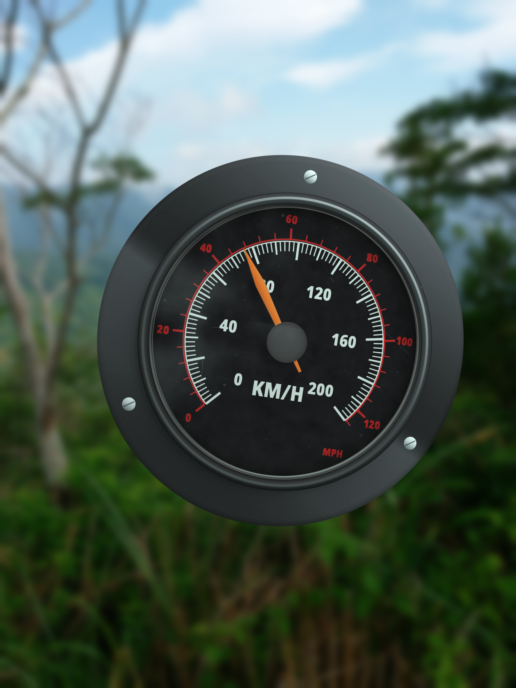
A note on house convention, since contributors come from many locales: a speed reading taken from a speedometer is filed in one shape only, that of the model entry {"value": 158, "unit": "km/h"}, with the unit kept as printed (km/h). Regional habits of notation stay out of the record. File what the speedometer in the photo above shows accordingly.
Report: {"value": 76, "unit": "km/h"}
